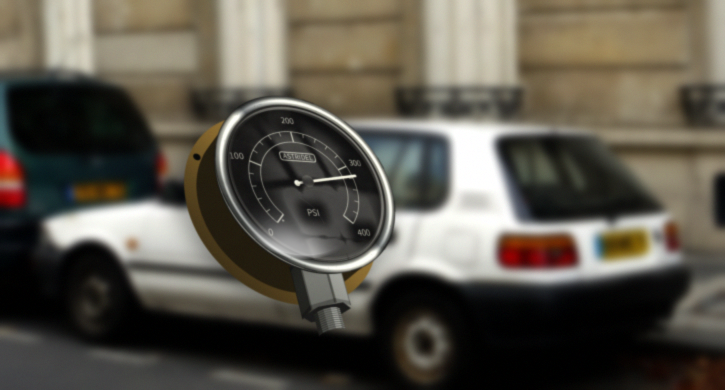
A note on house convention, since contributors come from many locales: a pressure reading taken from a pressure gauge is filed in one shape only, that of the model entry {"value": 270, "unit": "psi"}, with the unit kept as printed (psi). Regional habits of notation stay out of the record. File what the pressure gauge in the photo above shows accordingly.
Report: {"value": 320, "unit": "psi"}
